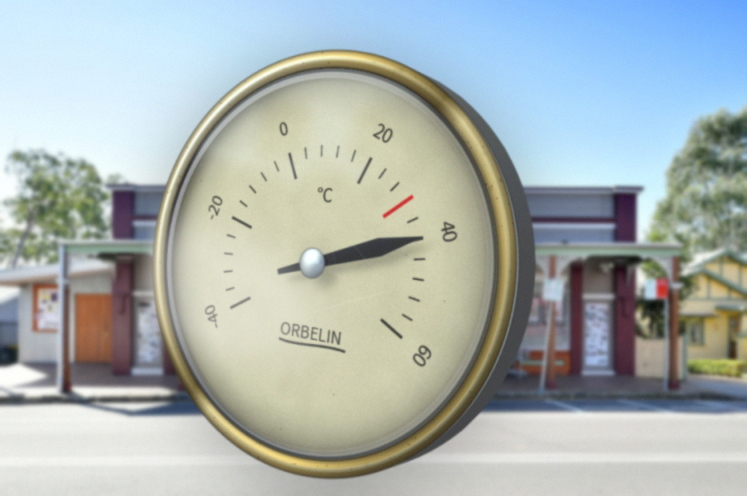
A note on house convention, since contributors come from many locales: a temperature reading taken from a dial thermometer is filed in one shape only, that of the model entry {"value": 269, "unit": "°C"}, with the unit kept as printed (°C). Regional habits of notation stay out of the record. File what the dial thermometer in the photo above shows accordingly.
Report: {"value": 40, "unit": "°C"}
